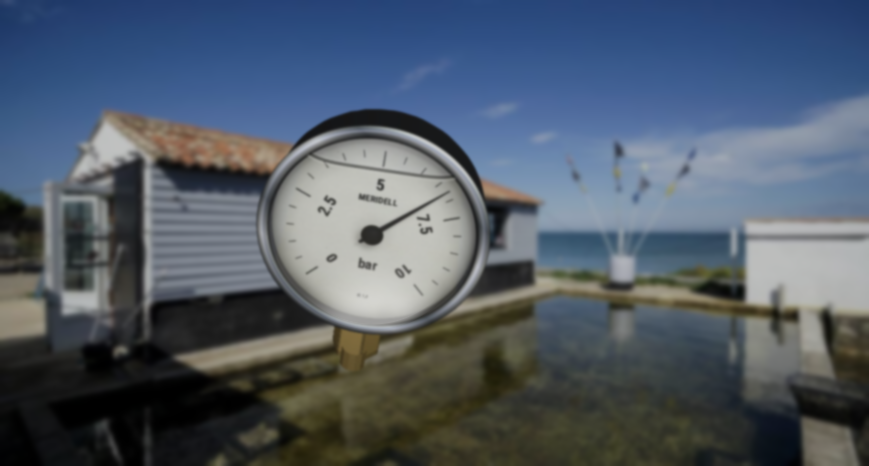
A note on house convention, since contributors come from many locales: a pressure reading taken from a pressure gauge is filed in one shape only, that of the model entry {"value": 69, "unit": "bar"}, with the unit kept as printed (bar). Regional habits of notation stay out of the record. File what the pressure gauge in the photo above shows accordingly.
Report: {"value": 6.75, "unit": "bar"}
